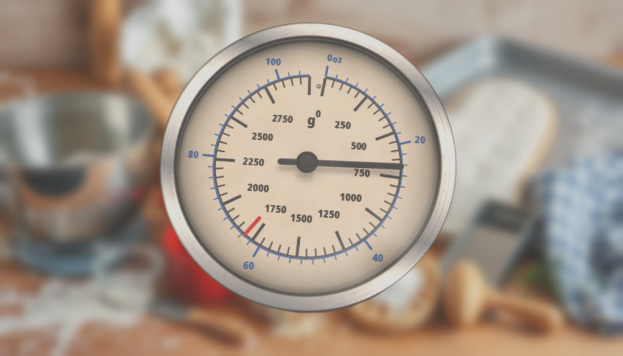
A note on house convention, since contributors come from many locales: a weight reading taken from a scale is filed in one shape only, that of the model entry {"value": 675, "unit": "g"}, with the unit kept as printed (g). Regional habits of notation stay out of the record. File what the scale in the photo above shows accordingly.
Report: {"value": 700, "unit": "g"}
